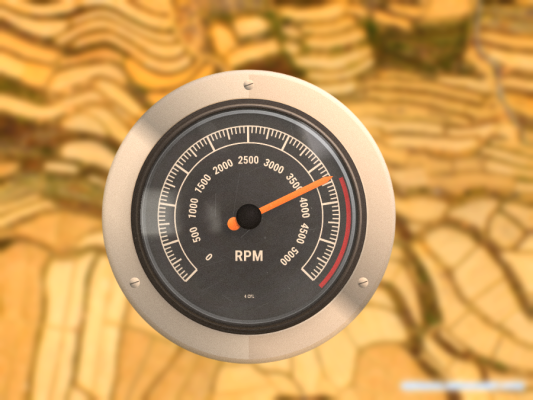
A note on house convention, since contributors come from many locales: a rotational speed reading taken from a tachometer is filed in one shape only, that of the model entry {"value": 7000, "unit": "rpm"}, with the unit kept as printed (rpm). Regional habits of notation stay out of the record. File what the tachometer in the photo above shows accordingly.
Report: {"value": 3700, "unit": "rpm"}
